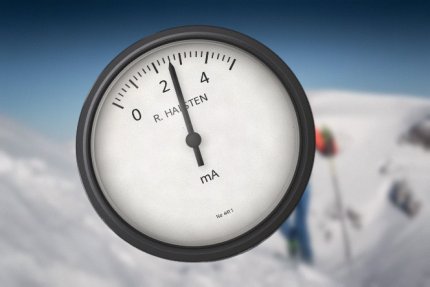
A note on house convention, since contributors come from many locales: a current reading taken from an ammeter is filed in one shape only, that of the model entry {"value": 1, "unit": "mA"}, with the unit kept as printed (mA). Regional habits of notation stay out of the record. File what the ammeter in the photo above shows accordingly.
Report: {"value": 2.6, "unit": "mA"}
